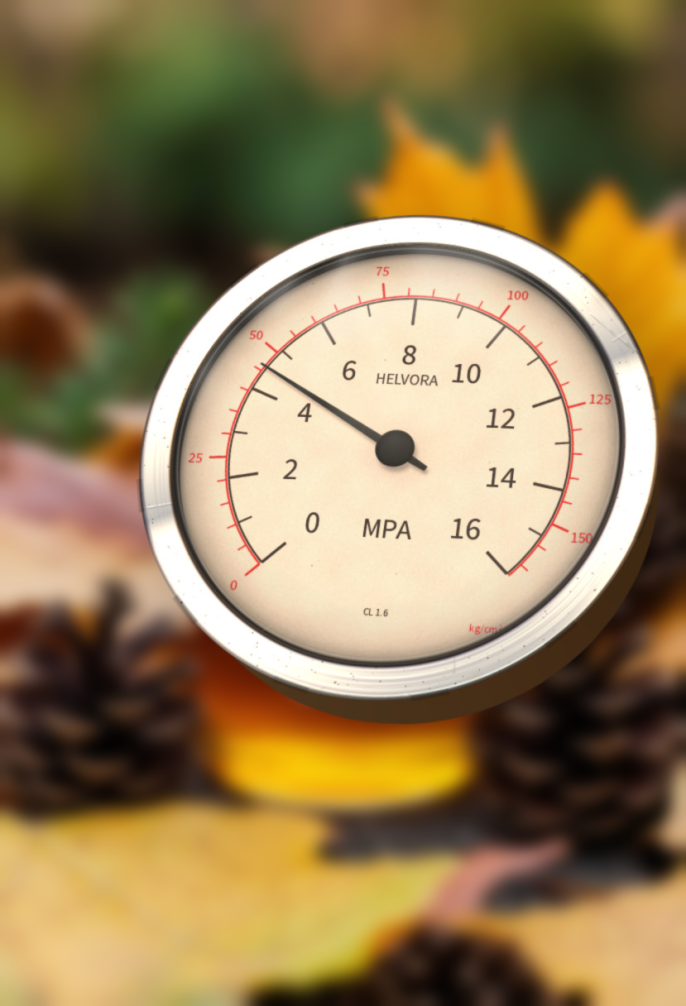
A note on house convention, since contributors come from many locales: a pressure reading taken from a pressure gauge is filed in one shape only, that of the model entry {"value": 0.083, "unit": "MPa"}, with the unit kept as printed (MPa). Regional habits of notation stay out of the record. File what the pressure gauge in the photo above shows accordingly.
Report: {"value": 4.5, "unit": "MPa"}
